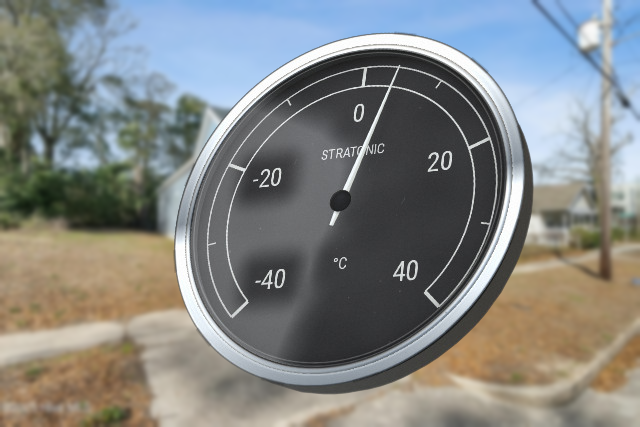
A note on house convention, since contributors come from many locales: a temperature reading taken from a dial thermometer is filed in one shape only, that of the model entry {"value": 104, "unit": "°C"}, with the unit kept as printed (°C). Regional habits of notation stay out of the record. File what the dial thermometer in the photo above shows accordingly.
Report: {"value": 5, "unit": "°C"}
